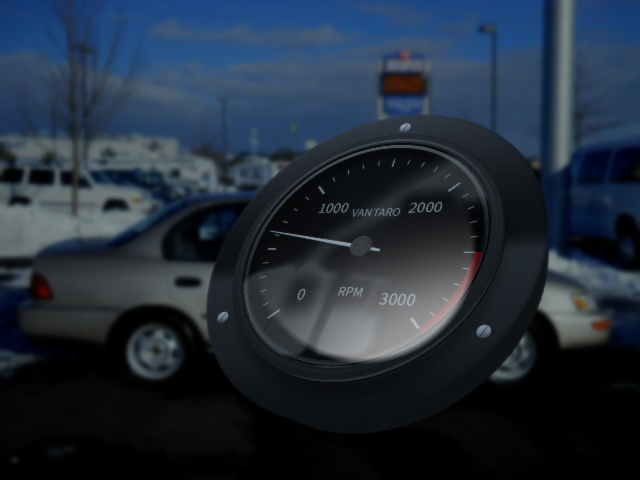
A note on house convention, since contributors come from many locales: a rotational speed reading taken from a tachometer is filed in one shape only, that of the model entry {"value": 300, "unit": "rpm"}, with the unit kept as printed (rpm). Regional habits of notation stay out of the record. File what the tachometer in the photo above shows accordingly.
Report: {"value": 600, "unit": "rpm"}
